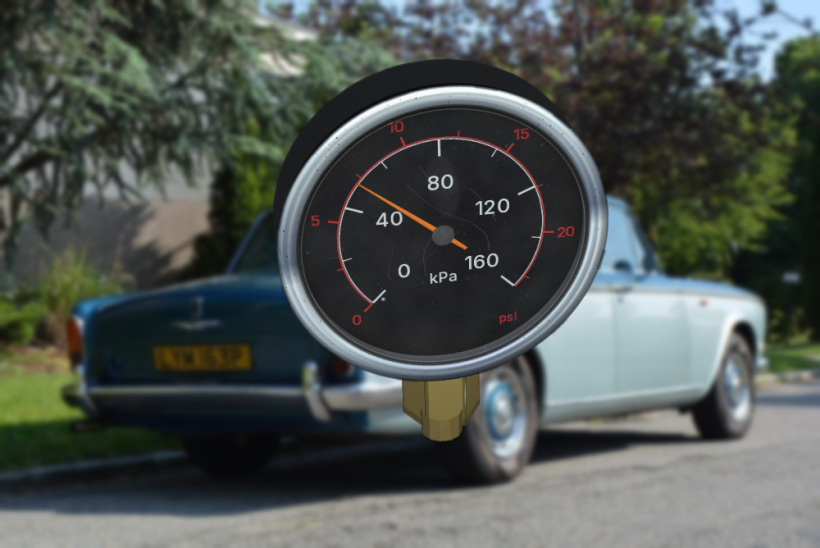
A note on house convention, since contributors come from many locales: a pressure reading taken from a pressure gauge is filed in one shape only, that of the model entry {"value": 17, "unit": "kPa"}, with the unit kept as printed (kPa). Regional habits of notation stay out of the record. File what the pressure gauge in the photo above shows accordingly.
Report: {"value": 50, "unit": "kPa"}
